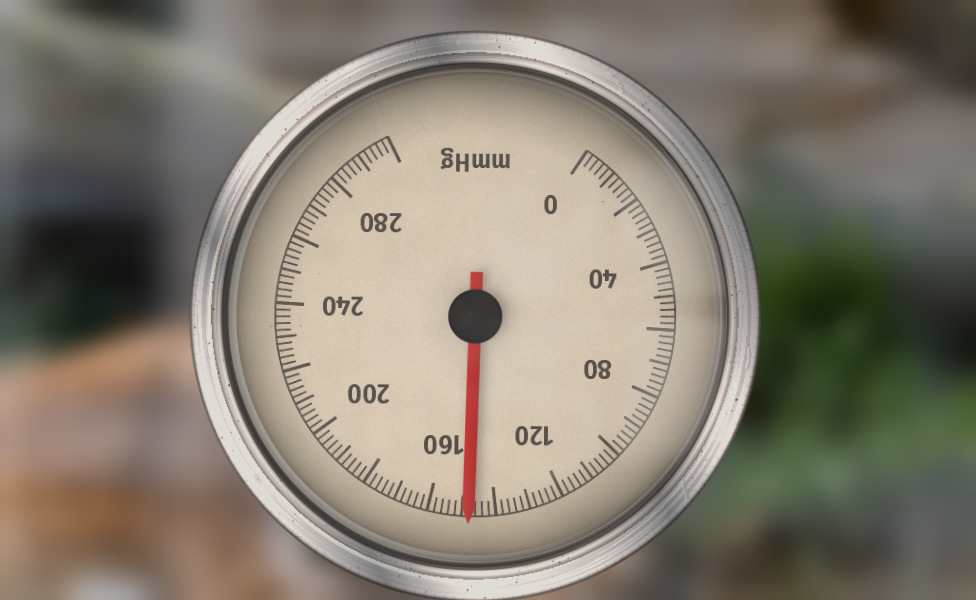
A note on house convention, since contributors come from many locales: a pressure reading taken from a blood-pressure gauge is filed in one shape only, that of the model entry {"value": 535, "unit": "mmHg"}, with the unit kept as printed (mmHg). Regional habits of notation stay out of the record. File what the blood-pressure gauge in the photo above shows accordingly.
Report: {"value": 148, "unit": "mmHg"}
